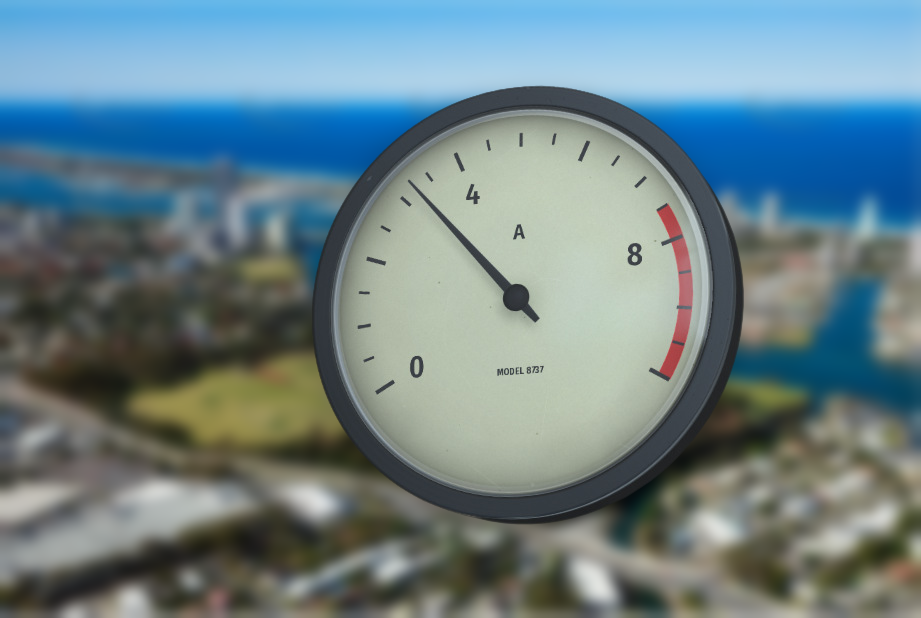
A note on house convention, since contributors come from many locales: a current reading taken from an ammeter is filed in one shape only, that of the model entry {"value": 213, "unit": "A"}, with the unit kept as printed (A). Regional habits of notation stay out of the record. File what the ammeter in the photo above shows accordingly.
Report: {"value": 3.25, "unit": "A"}
